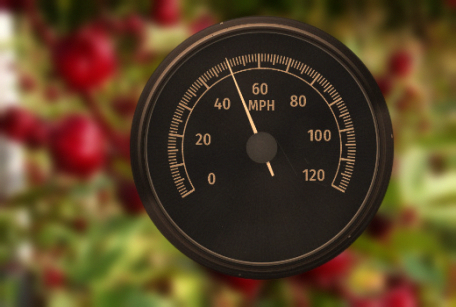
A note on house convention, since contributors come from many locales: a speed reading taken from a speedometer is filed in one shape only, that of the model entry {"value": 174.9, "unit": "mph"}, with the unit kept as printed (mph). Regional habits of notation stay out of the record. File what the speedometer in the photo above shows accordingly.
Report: {"value": 50, "unit": "mph"}
